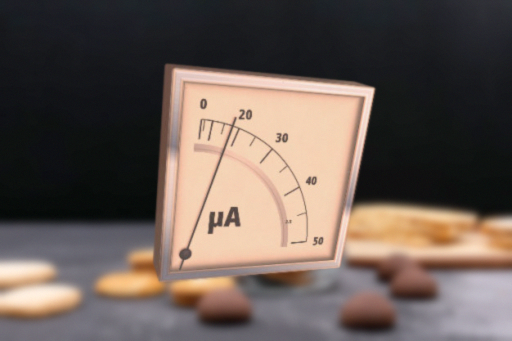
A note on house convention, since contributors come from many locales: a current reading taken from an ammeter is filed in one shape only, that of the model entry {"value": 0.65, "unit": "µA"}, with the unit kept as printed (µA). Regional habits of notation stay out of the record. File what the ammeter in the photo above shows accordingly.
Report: {"value": 17.5, "unit": "µA"}
